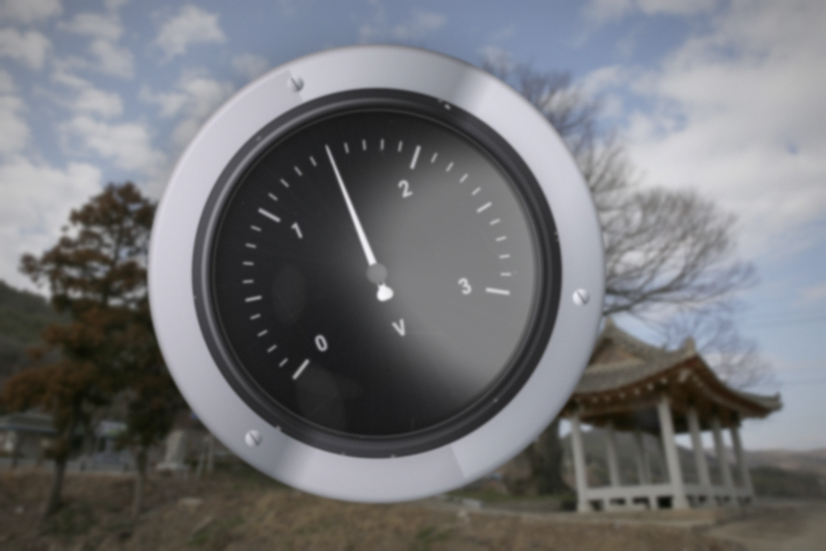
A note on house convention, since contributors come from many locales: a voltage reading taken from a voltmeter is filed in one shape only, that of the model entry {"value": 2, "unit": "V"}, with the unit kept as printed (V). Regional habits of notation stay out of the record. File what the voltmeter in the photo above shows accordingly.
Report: {"value": 1.5, "unit": "V"}
